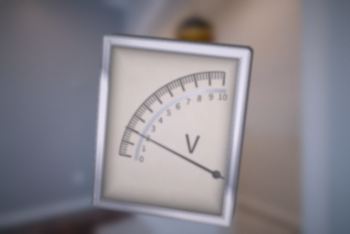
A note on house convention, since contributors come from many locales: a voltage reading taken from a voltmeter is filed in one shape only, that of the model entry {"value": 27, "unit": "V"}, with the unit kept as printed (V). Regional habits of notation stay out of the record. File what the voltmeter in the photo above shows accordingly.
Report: {"value": 2, "unit": "V"}
